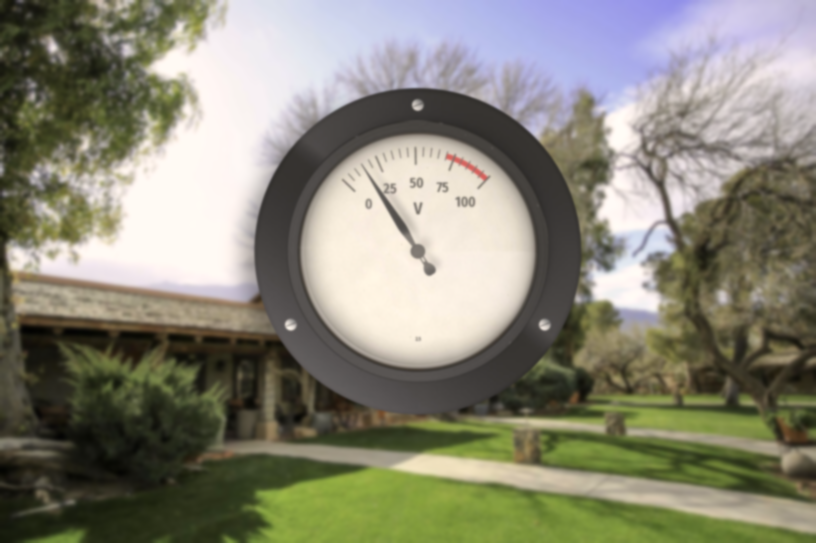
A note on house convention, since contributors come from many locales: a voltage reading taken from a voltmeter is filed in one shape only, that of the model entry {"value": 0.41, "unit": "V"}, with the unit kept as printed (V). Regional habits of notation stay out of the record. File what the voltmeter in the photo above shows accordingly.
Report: {"value": 15, "unit": "V"}
